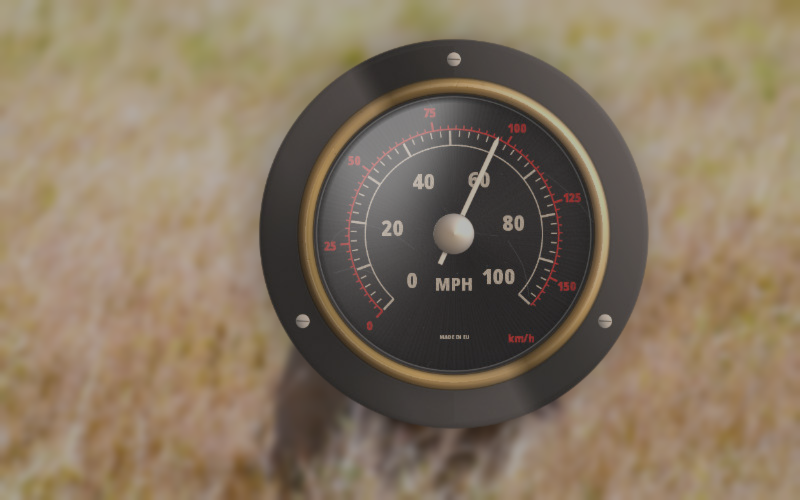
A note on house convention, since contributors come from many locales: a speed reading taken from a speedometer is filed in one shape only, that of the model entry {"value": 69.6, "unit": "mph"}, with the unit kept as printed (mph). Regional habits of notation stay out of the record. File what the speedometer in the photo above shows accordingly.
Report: {"value": 60, "unit": "mph"}
